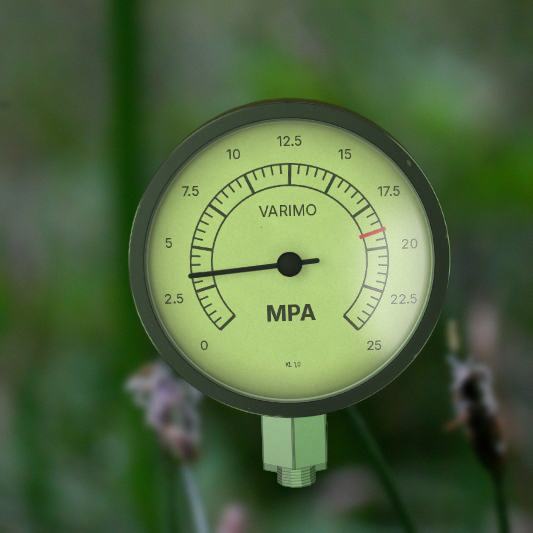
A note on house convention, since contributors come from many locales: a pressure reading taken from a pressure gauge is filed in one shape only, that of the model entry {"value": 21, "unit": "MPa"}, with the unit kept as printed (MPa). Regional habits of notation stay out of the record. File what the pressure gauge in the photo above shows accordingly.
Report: {"value": 3.5, "unit": "MPa"}
